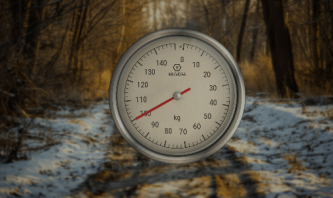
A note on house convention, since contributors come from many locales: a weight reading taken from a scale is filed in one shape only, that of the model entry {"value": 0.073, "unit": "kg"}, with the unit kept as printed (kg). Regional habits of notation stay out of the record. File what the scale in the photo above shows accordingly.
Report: {"value": 100, "unit": "kg"}
